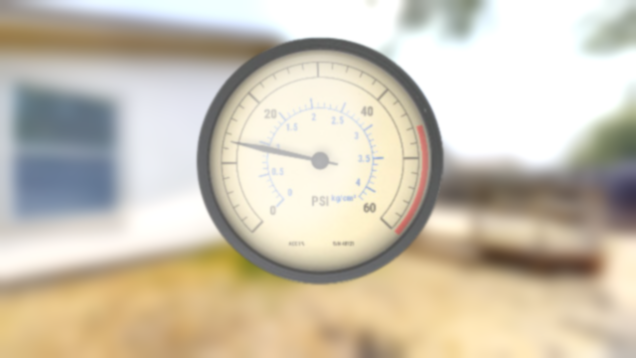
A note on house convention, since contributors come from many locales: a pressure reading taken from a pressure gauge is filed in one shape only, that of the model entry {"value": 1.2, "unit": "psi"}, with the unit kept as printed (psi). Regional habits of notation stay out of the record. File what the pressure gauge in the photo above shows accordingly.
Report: {"value": 13, "unit": "psi"}
